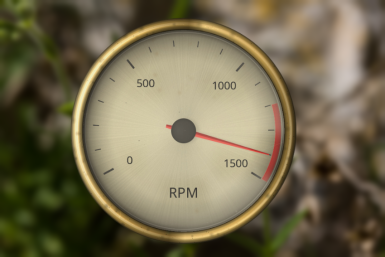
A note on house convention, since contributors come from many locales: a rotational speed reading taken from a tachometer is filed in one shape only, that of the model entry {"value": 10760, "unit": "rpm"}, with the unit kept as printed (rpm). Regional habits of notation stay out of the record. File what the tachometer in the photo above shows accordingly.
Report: {"value": 1400, "unit": "rpm"}
